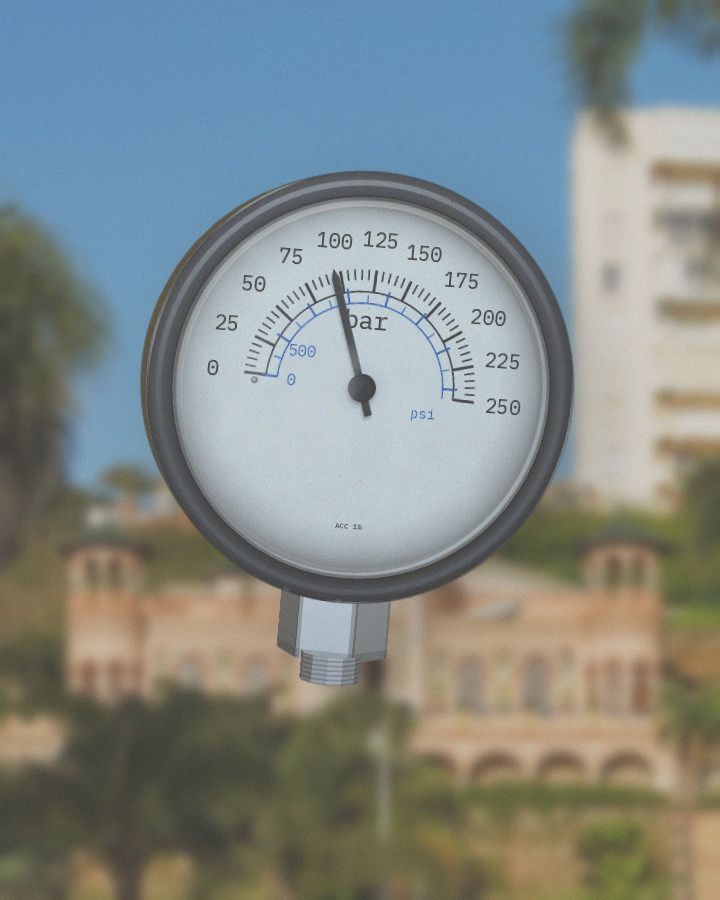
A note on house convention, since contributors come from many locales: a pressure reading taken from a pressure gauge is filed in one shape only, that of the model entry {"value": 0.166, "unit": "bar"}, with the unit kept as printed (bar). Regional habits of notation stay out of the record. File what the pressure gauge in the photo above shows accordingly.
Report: {"value": 95, "unit": "bar"}
